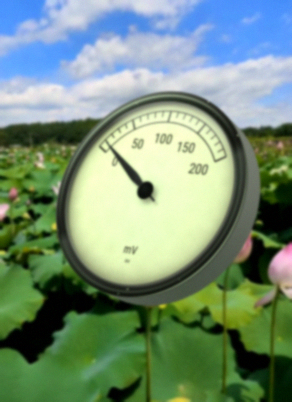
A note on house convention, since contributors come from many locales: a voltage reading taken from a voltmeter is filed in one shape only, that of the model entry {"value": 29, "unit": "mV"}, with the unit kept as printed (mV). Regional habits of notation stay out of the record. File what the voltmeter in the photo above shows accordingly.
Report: {"value": 10, "unit": "mV"}
